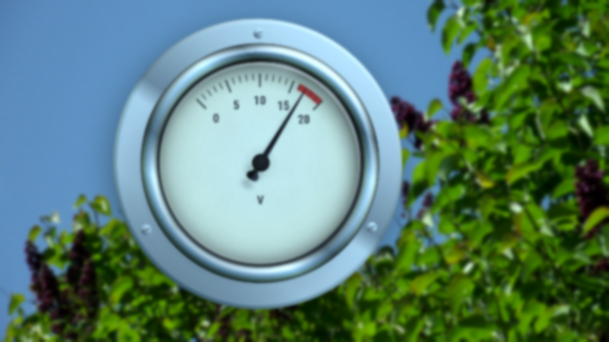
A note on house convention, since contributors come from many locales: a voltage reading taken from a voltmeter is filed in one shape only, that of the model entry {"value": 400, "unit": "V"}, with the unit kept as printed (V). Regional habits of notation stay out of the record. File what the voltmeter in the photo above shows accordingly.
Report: {"value": 17, "unit": "V"}
